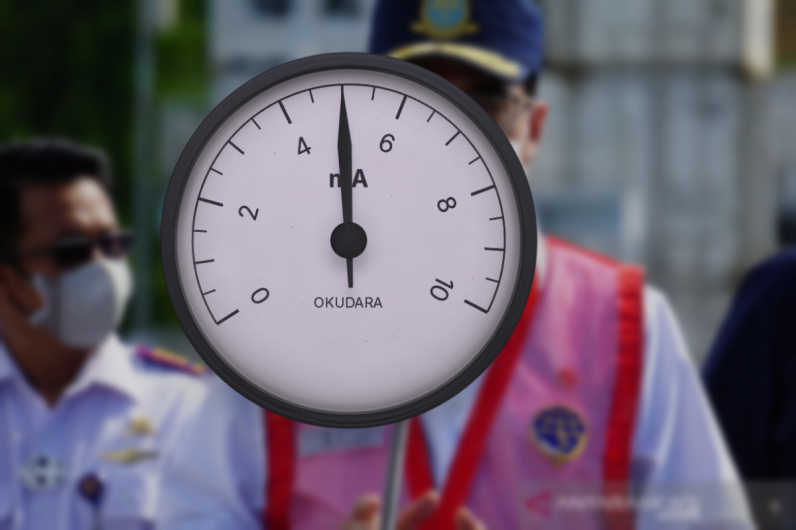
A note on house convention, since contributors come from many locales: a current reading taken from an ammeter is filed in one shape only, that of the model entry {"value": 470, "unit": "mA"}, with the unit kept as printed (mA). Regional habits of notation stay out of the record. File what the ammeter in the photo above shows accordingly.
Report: {"value": 5, "unit": "mA"}
